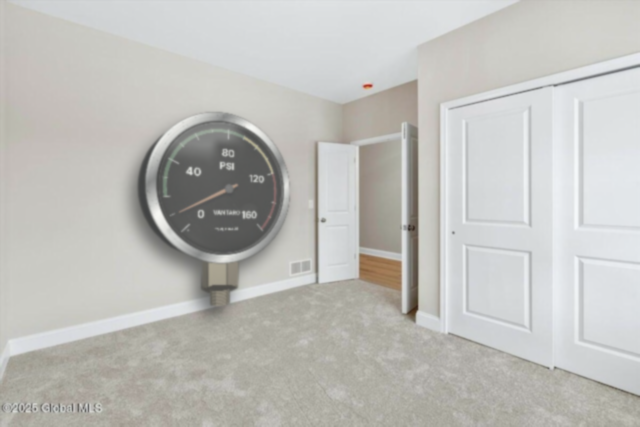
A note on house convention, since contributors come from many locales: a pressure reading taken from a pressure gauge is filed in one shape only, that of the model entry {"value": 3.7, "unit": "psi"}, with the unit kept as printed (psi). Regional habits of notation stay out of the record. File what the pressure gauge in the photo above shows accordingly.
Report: {"value": 10, "unit": "psi"}
